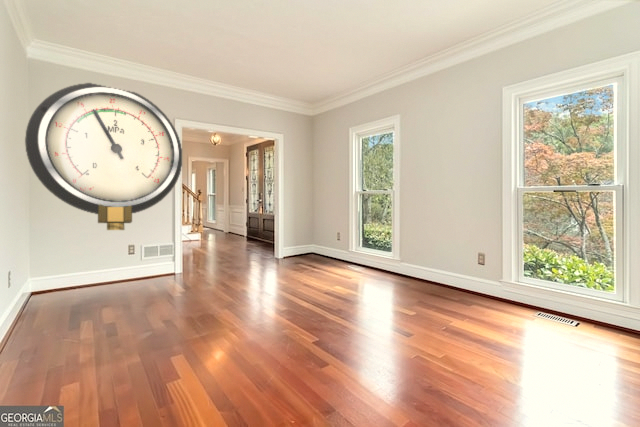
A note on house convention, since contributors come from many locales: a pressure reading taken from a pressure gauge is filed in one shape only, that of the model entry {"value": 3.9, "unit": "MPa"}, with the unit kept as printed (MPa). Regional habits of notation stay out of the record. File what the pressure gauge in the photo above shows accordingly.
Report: {"value": 1.6, "unit": "MPa"}
